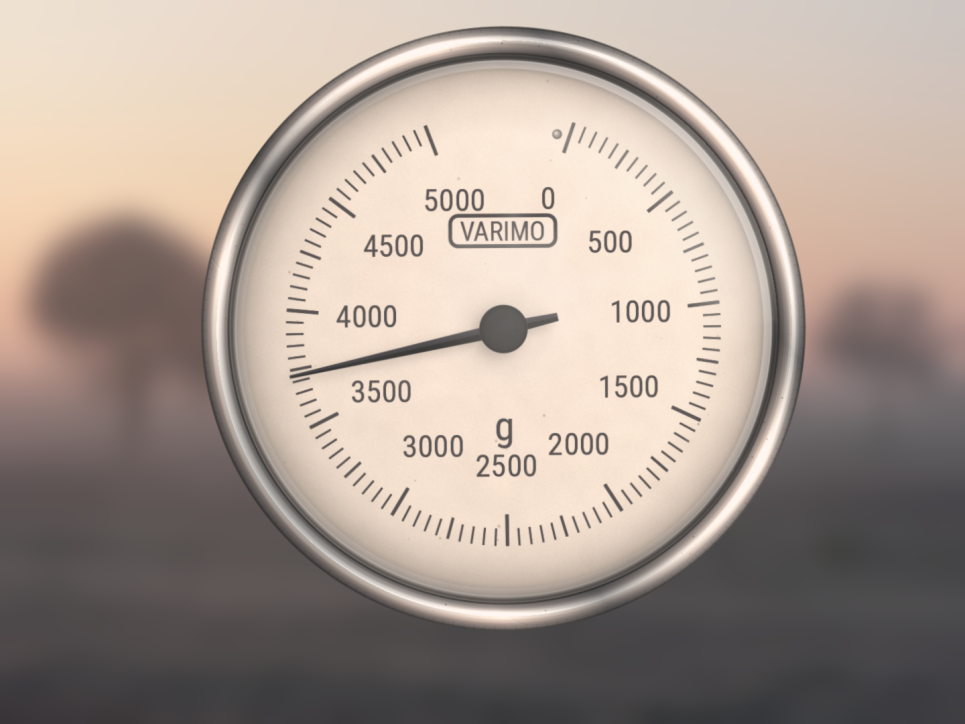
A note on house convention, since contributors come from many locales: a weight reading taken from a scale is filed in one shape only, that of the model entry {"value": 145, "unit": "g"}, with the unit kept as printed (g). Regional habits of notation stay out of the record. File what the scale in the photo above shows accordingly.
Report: {"value": 3725, "unit": "g"}
